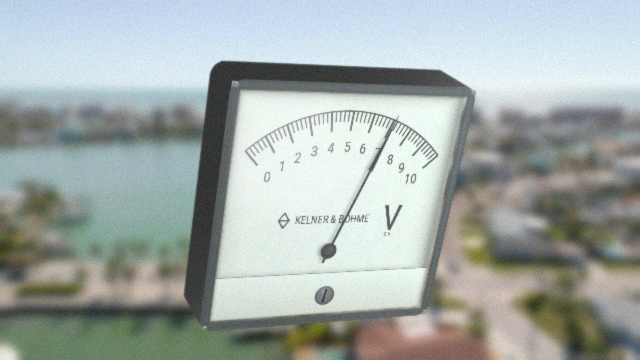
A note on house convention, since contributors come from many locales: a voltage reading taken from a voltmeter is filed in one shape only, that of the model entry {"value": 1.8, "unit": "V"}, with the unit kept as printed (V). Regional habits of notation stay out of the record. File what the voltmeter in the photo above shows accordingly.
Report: {"value": 7, "unit": "V"}
